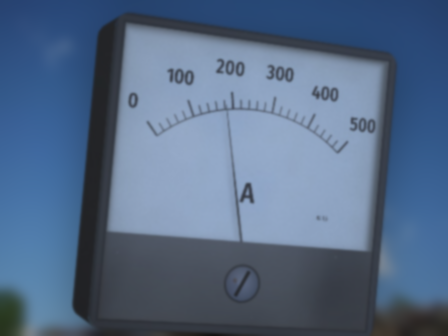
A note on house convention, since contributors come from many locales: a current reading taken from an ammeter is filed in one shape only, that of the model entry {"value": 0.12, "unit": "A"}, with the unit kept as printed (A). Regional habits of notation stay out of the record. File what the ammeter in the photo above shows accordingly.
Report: {"value": 180, "unit": "A"}
